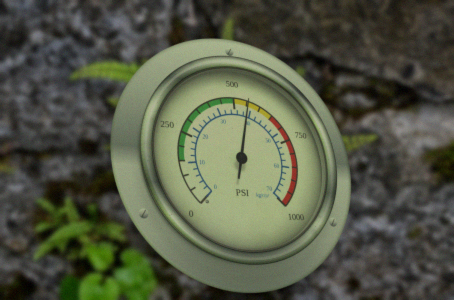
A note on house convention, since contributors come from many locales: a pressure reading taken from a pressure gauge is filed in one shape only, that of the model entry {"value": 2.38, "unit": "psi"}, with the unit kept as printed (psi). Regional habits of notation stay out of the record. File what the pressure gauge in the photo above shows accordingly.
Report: {"value": 550, "unit": "psi"}
